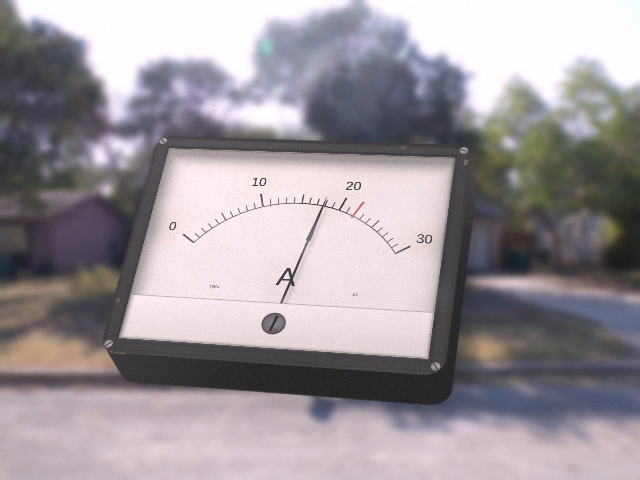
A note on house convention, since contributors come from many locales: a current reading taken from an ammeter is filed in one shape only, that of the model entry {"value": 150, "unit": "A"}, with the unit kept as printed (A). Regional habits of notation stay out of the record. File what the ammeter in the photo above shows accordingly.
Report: {"value": 18, "unit": "A"}
